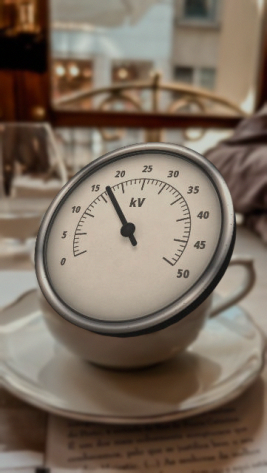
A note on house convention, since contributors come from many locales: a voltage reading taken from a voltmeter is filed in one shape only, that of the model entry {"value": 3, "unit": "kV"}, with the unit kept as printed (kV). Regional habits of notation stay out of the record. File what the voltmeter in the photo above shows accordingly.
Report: {"value": 17, "unit": "kV"}
